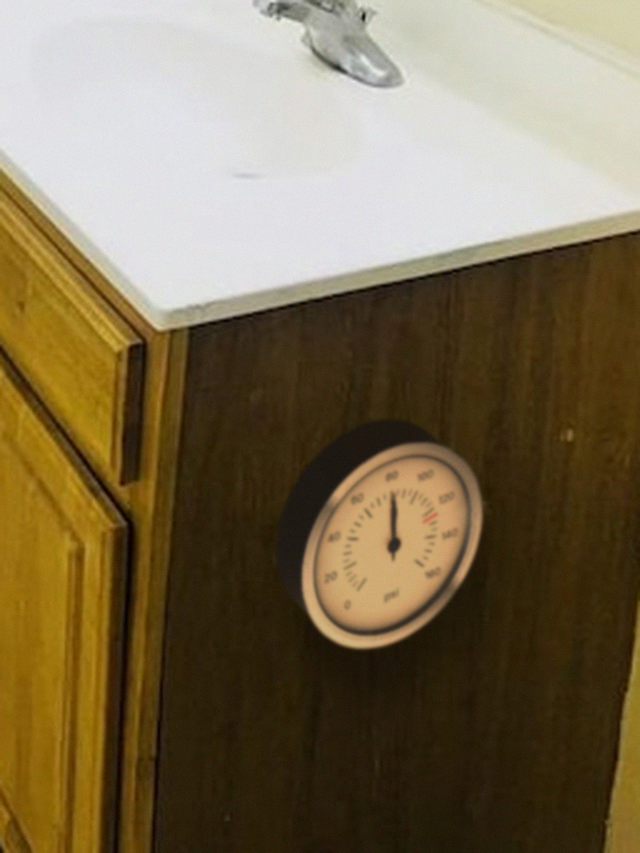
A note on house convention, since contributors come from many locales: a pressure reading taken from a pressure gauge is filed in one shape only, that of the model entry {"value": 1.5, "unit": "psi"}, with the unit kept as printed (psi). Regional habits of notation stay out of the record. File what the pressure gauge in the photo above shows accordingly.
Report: {"value": 80, "unit": "psi"}
